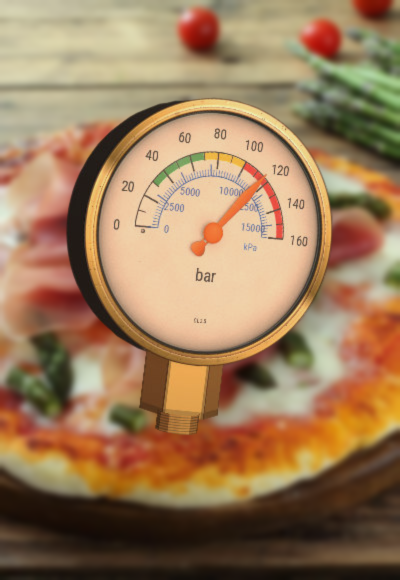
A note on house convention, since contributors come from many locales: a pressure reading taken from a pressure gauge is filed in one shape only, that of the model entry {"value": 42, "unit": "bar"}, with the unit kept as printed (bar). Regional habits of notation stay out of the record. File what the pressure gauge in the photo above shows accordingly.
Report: {"value": 115, "unit": "bar"}
